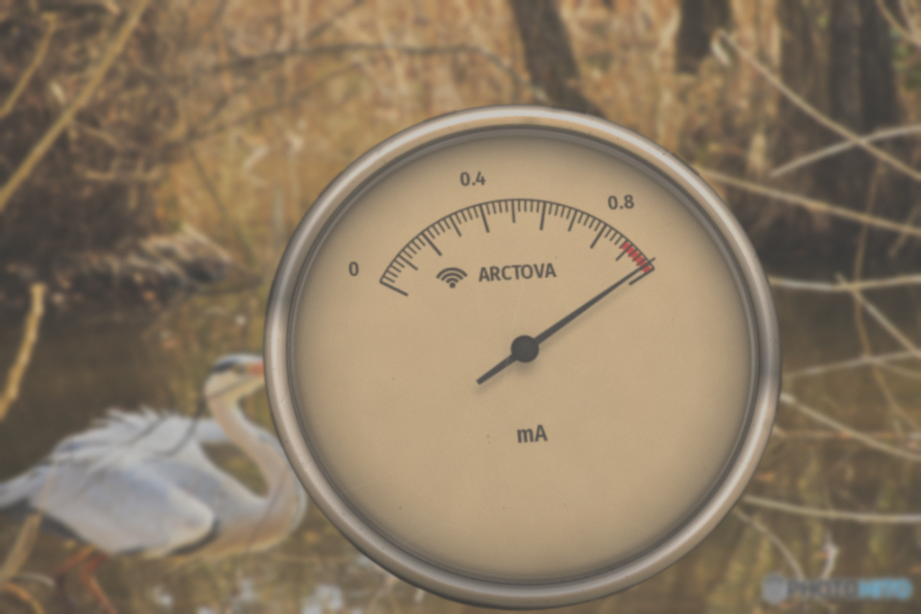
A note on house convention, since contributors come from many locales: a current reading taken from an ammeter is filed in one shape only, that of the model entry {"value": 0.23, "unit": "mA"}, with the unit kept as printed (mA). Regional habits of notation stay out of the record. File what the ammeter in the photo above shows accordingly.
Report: {"value": 0.98, "unit": "mA"}
